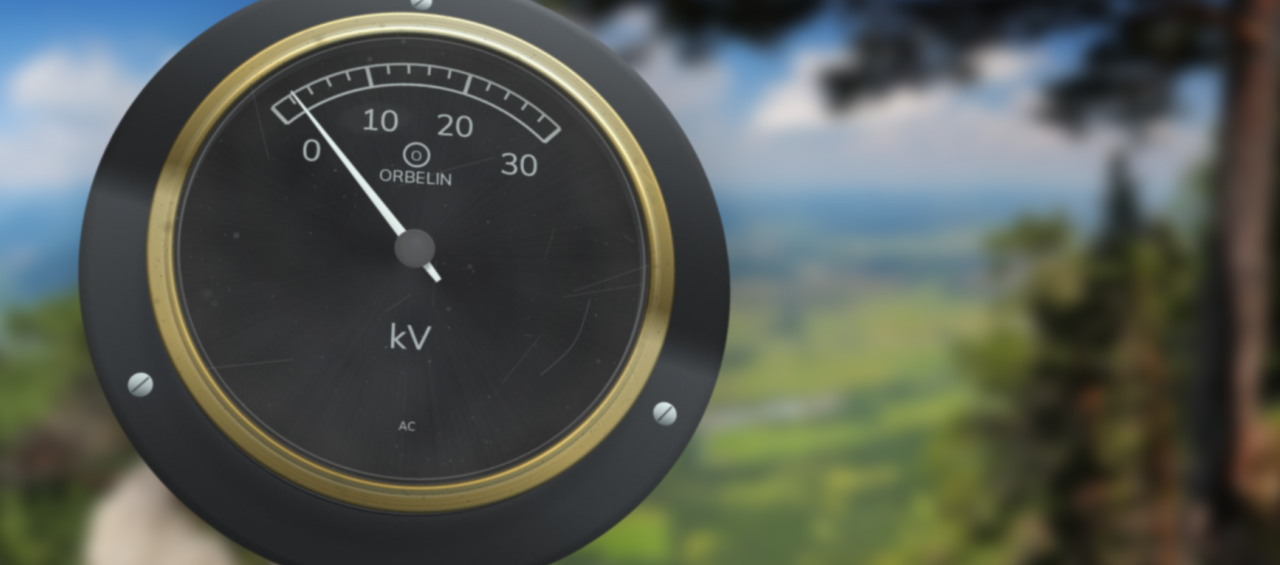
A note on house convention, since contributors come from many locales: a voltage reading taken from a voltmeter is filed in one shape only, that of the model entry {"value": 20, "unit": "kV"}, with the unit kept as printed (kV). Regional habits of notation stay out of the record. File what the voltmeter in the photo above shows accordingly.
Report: {"value": 2, "unit": "kV"}
